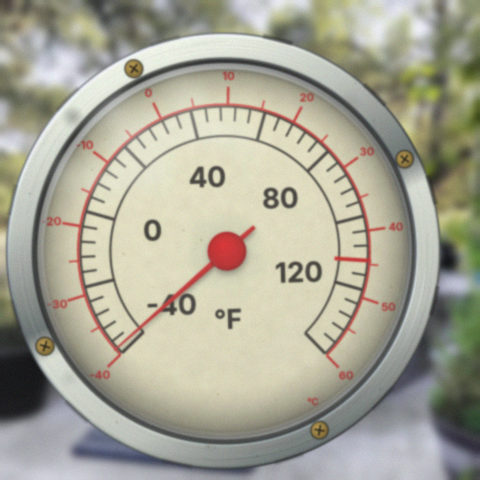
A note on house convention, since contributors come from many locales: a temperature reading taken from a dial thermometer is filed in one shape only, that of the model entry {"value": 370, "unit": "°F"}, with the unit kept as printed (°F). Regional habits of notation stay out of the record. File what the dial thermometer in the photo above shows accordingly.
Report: {"value": -38, "unit": "°F"}
